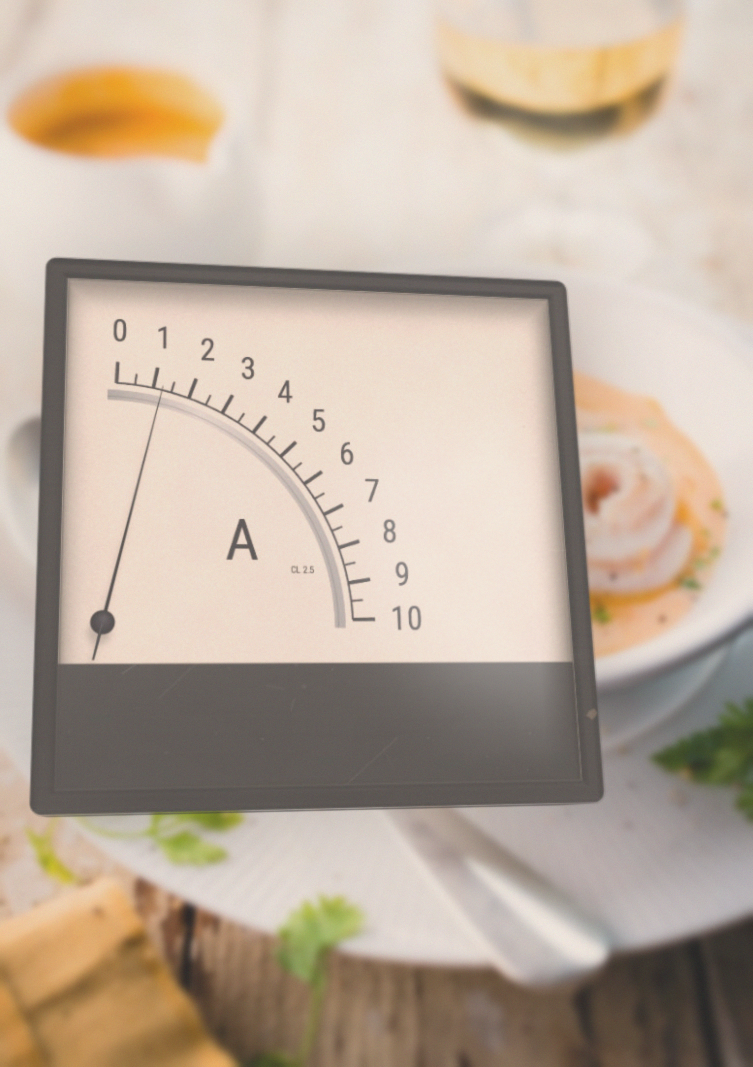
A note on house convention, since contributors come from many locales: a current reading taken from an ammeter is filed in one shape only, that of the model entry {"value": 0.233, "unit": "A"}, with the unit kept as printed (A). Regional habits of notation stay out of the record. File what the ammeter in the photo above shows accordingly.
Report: {"value": 1.25, "unit": "A"}
